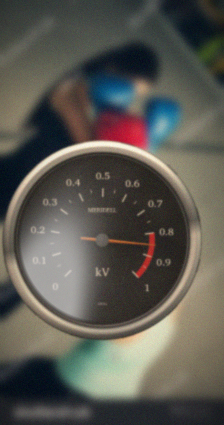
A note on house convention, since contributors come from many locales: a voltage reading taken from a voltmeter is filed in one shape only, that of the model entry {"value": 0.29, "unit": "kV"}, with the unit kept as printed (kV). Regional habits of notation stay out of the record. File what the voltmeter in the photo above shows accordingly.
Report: {"value": 0.85, "unit": "kV"}
